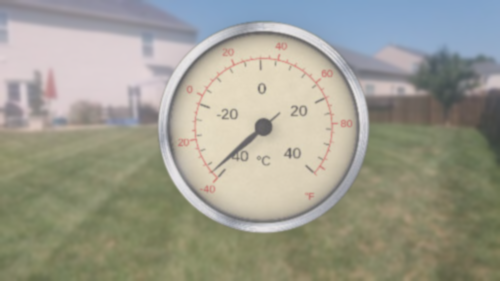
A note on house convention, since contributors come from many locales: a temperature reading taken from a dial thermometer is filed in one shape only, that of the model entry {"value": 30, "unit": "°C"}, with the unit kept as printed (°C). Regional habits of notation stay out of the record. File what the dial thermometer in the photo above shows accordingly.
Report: {"value": -38, "unit": "°C"}
